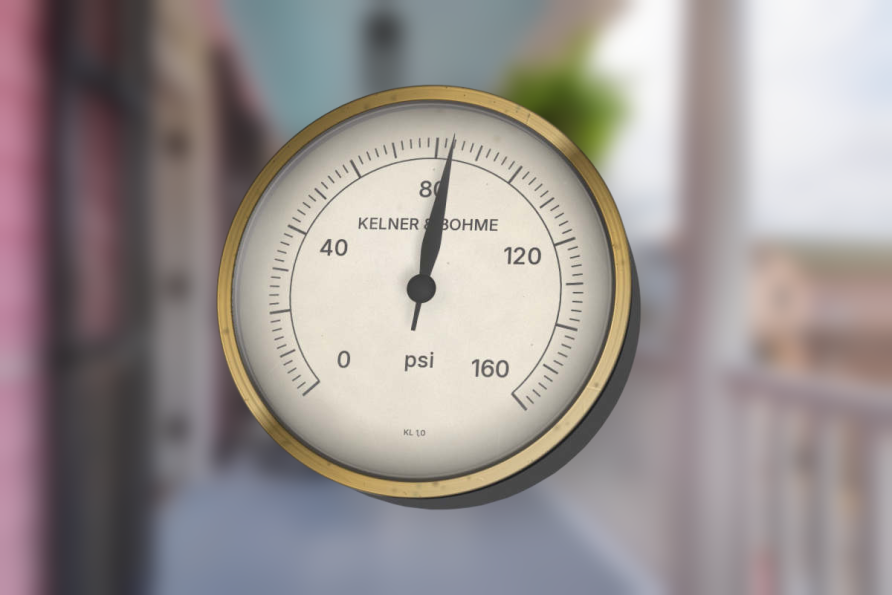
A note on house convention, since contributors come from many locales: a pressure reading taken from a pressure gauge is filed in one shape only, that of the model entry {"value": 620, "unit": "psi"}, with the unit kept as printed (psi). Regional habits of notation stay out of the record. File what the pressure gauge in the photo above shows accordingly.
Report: {"value": 84, "unit": "psi"}
